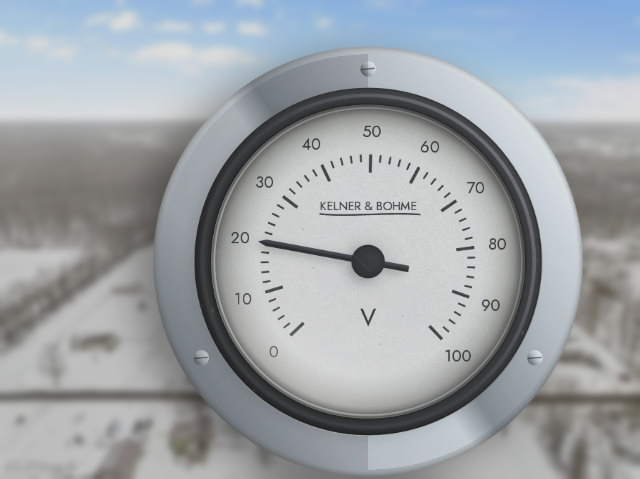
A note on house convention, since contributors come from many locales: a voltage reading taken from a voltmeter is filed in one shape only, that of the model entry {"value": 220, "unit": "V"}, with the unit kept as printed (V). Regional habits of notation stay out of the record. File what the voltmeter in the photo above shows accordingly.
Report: {"value": 20, "unit": "V"}
